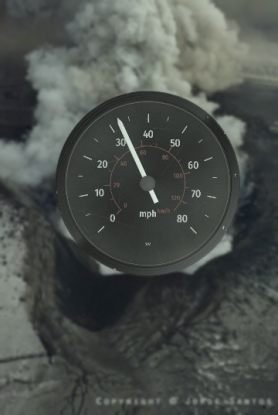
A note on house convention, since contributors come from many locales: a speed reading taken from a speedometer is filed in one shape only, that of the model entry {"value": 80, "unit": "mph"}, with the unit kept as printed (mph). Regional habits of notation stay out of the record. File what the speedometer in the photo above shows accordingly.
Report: {"value": 32.5, "unit": "mph"}
